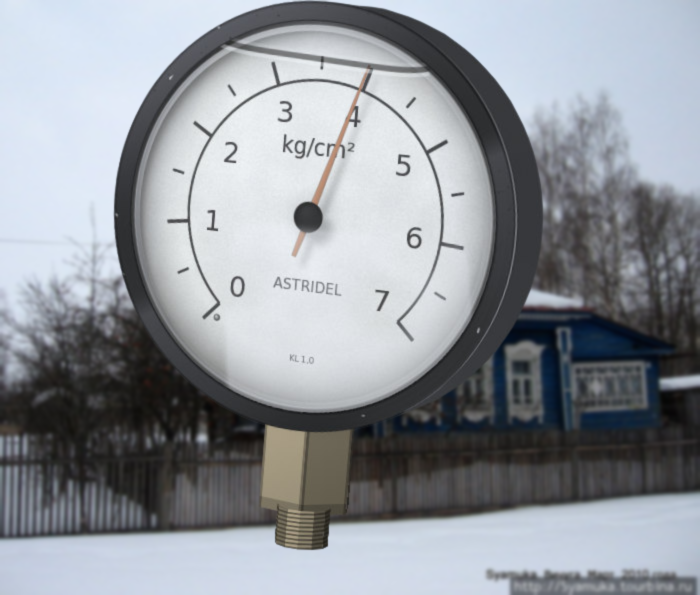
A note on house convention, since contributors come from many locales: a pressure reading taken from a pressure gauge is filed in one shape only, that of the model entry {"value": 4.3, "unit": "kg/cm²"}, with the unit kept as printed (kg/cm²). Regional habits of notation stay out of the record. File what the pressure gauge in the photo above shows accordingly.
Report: {"value": 4, "unit": "kg/cm²"}
